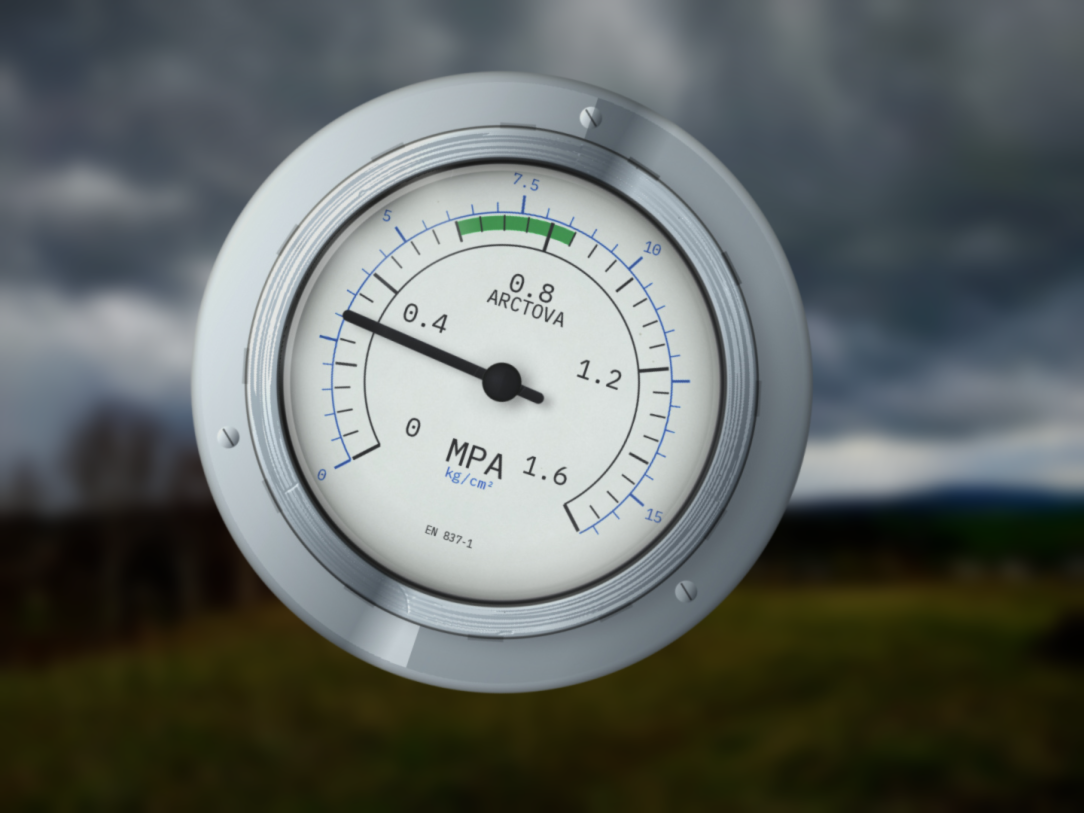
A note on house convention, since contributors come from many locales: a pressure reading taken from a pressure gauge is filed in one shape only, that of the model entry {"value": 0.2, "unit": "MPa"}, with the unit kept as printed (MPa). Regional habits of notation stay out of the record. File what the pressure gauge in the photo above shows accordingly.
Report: {"value": 0.3, "unit": "MPa"}
